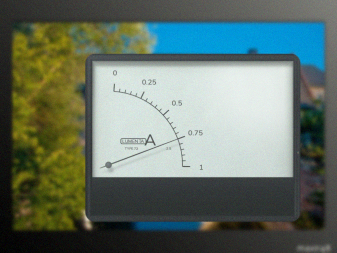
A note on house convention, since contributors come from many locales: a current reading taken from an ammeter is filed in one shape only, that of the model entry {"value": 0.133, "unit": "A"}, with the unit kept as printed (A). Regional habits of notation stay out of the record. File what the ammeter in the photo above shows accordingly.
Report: {"value": 0.75, "unit": "A"}
